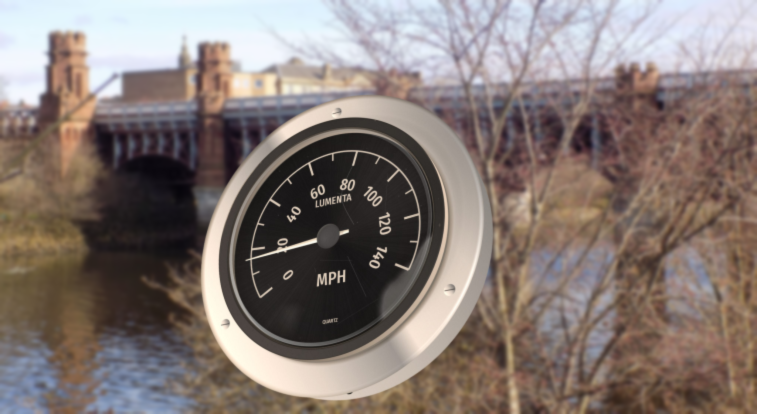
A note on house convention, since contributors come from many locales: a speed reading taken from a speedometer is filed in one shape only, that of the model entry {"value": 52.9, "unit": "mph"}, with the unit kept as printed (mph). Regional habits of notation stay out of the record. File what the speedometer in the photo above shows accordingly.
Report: {"value": 15, "unit": "mph"}
